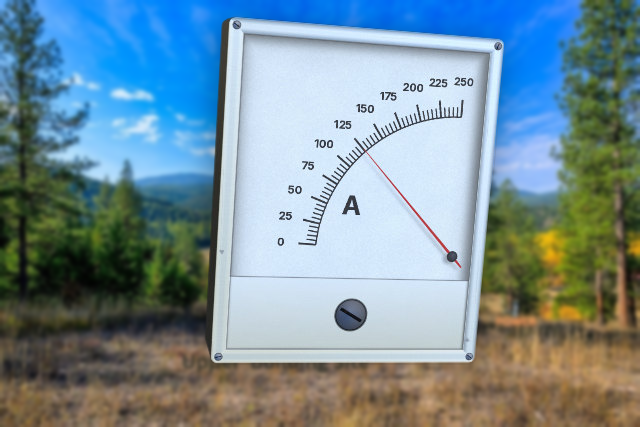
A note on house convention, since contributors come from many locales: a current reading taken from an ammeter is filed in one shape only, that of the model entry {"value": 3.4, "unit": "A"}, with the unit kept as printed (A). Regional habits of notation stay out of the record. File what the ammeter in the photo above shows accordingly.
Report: {"value": 125, "unit": "A"}
